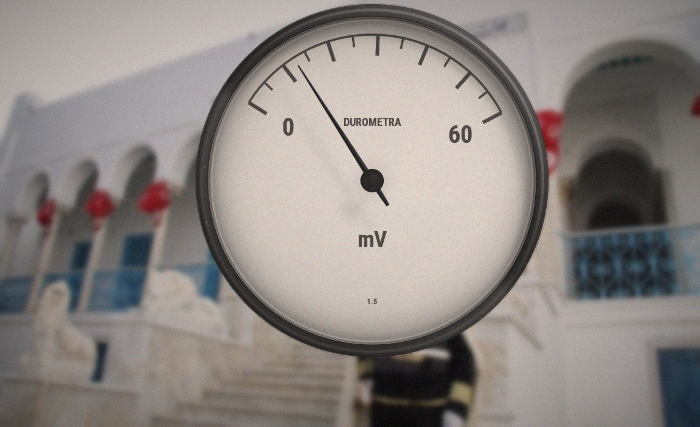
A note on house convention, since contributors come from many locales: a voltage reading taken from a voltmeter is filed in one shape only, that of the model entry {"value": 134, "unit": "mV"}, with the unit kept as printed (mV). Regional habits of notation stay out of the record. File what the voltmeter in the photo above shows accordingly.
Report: {"value": 12.5, "unit": "mV"}
